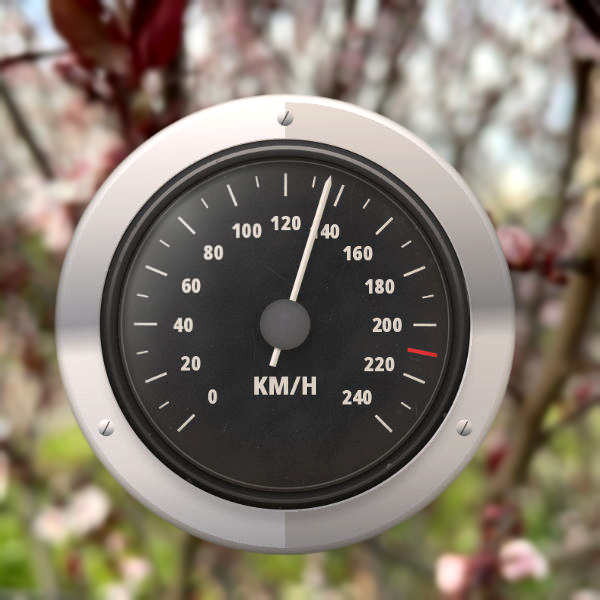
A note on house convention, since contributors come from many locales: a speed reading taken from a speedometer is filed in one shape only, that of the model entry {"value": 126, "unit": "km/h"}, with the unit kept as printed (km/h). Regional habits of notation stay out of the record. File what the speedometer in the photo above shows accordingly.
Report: {"value": 135, "unit": "km/h"}
